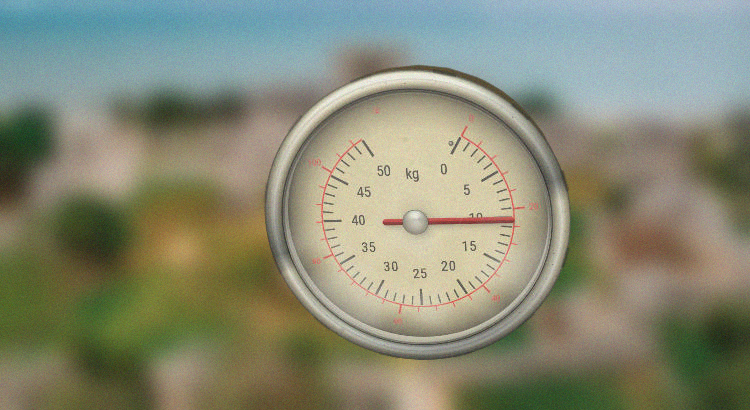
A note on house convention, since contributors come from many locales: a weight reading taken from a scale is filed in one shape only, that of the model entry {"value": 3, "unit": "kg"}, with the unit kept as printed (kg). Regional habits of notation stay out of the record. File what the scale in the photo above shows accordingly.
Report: {"value": 10, "unit": "kg"}
